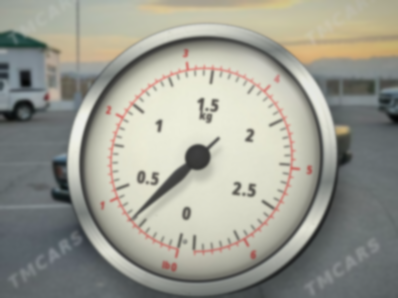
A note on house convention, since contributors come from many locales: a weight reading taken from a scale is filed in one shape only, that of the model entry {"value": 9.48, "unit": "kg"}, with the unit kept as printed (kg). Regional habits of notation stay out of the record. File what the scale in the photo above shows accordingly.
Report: {"value": 0.3, "unit": "kg"}
